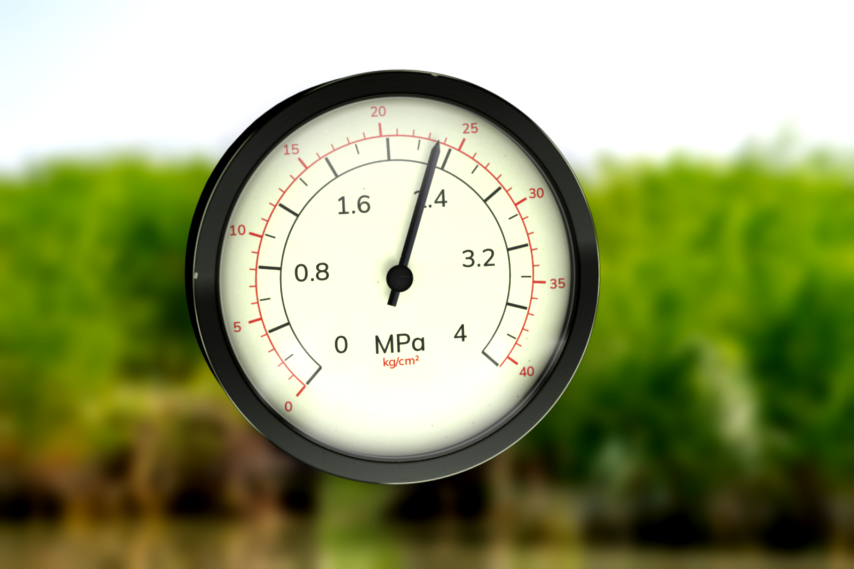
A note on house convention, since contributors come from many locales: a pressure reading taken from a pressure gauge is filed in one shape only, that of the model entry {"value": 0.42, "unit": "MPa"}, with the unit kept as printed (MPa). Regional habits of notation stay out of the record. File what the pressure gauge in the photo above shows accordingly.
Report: {"value": 2.3, "unit": "MPa"}
